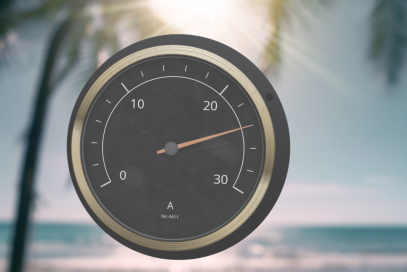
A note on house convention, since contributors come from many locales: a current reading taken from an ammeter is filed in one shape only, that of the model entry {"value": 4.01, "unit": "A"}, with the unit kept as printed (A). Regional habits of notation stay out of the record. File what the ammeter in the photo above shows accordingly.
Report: {"value": 24, "unit": "A"}
